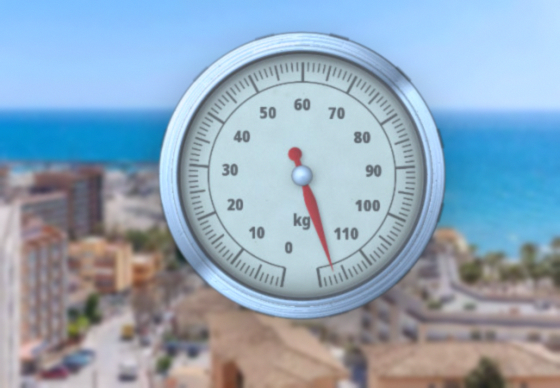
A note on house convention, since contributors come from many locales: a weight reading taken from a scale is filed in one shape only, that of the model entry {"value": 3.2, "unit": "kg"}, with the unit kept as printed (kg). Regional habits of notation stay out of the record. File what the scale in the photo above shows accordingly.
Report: {"value": 117, "unit": "kg"}
